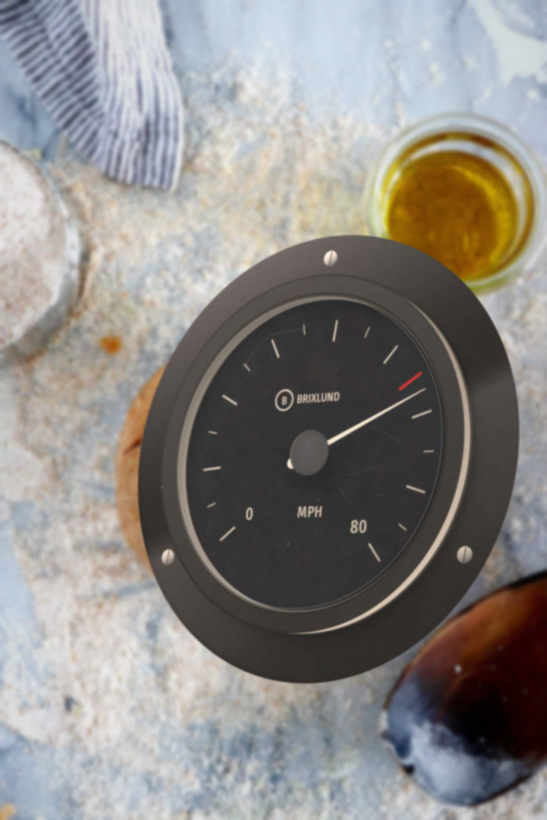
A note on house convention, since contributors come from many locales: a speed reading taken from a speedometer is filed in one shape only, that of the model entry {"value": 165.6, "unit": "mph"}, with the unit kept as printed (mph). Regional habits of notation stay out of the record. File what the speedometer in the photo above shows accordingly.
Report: {"value": 57.5, "unit": "mph"}
